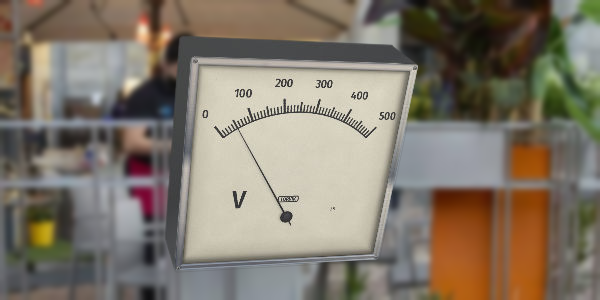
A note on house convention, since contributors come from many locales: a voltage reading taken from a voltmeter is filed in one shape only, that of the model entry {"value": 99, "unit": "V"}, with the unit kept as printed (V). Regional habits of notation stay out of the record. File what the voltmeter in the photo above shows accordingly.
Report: {"value": 50, "unit": "V"}
